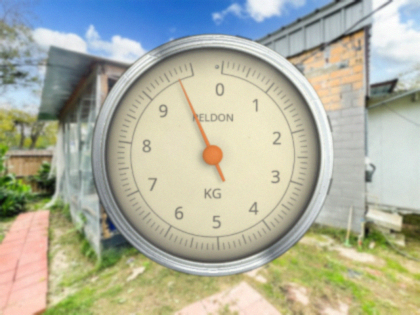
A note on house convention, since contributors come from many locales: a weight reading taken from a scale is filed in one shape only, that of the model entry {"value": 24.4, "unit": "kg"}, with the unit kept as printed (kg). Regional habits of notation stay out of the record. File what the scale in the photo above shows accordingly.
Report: {"value": 9.7, "unit": "kg"}
